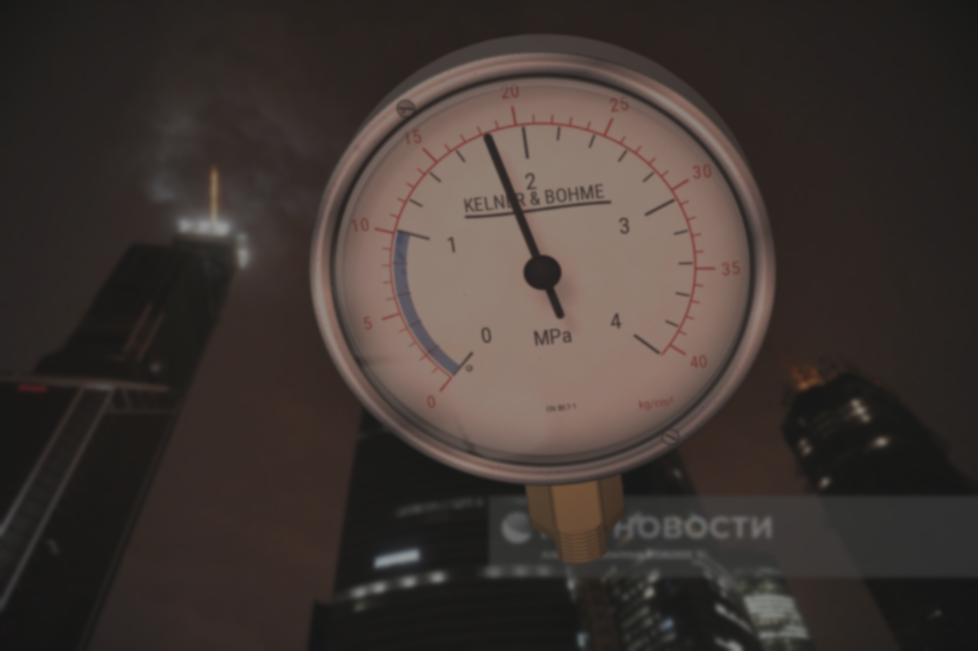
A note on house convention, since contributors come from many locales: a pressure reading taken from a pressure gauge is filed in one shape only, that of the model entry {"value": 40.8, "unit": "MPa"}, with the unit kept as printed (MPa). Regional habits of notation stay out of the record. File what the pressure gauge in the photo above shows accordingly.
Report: {"value": 1.8, "unit": "MPa"}
